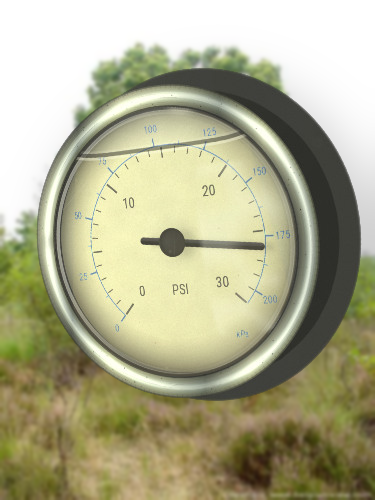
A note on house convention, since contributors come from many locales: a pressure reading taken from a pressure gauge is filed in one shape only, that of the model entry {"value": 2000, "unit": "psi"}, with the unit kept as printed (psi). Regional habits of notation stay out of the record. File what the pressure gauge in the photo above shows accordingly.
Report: {"value": 26, "unit": "psi"}
